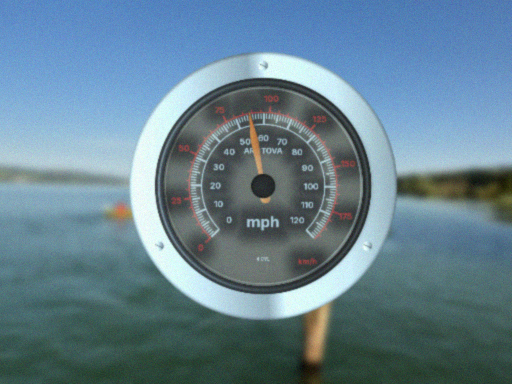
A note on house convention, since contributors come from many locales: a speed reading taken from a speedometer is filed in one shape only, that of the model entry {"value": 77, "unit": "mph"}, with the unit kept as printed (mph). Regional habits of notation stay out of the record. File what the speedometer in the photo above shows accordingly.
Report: {"value": 55, "unit": "mph"}
